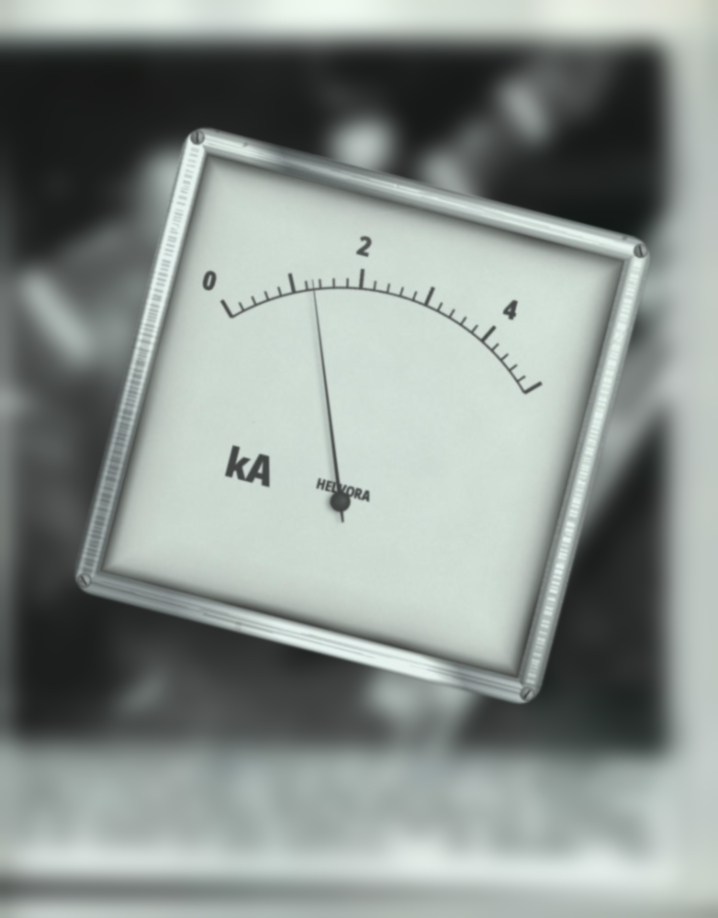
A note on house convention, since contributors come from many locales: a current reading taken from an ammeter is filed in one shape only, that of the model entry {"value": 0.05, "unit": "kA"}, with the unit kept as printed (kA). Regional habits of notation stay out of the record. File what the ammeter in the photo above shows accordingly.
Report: {"value": 1.3, "unit": "kA"}
